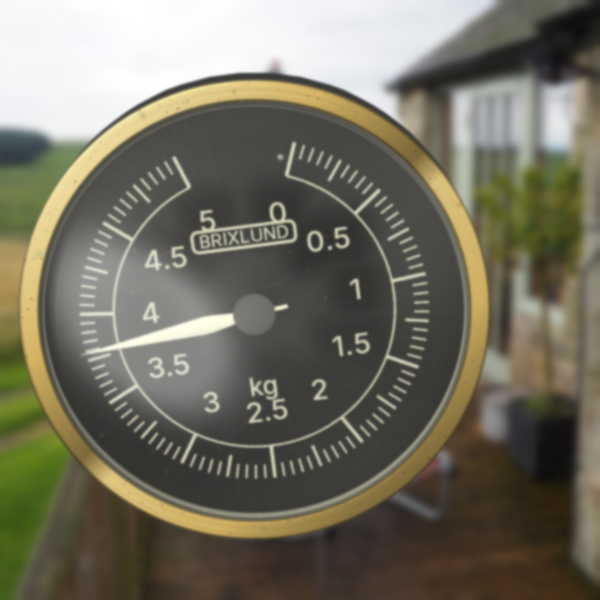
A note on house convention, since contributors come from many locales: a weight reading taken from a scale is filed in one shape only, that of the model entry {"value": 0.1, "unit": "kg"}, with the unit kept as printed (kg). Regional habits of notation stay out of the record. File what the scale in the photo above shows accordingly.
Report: {"value": 3.8, "unit": "kg"}
